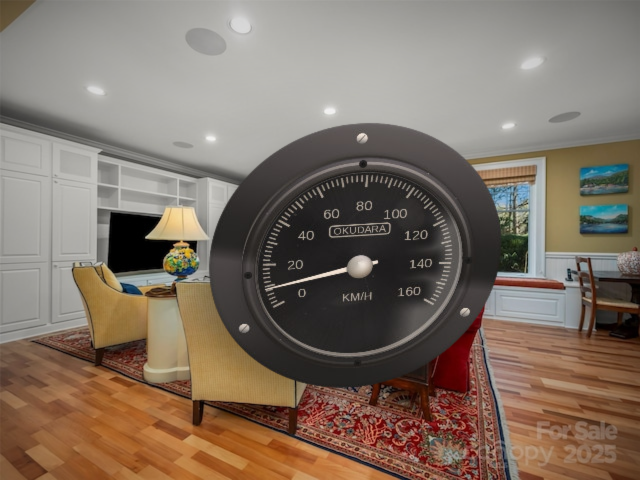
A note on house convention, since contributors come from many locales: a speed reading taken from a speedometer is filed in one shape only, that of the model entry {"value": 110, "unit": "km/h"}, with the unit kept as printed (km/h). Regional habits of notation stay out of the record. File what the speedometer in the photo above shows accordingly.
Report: {"value": 10, "unit": "km/h"}
